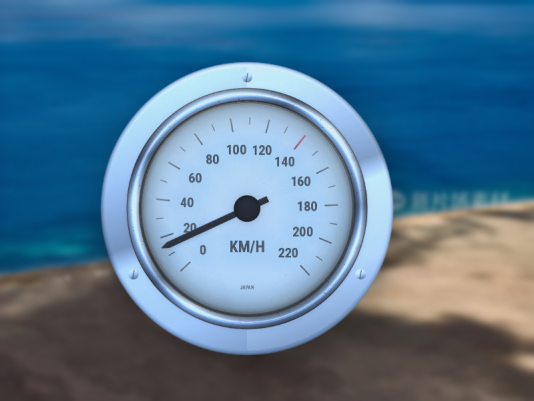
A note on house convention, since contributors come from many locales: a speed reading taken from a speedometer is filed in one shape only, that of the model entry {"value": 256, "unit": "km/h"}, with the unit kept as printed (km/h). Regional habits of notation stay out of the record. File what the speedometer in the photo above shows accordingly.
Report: {"value": 15, "unit": "km/h"}
